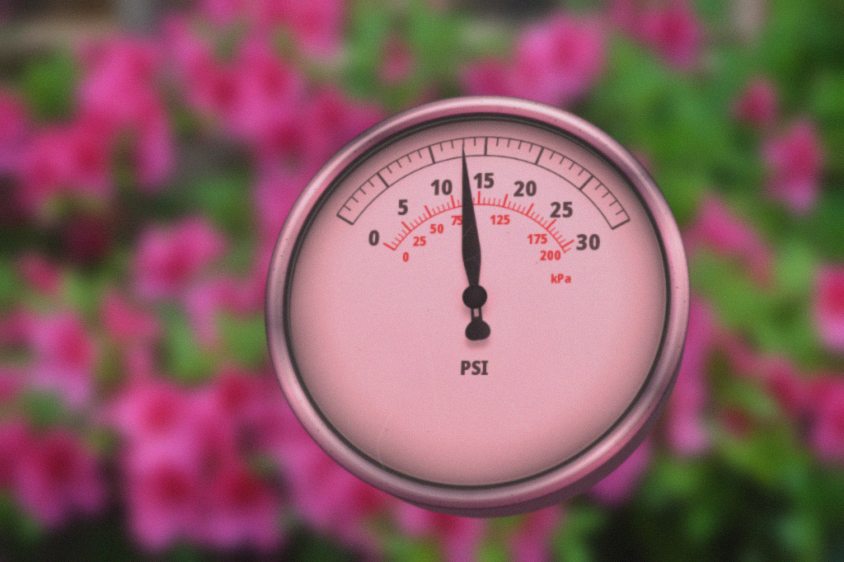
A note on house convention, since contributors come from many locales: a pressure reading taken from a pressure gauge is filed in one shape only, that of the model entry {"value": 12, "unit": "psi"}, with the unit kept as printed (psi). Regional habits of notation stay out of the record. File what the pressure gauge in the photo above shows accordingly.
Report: {"value": 13, "unit": "psi"}
